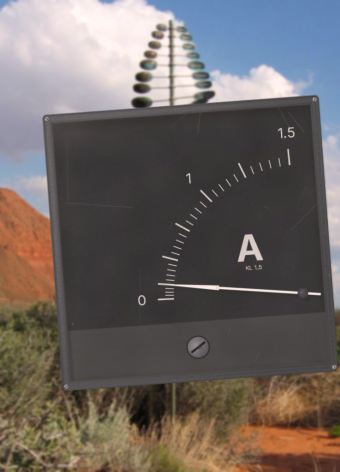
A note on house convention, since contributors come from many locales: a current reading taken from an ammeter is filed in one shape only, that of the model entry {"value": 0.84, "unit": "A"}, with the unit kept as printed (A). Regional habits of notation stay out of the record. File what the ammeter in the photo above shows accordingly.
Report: {"value": 0.25, "unit": "A"}
